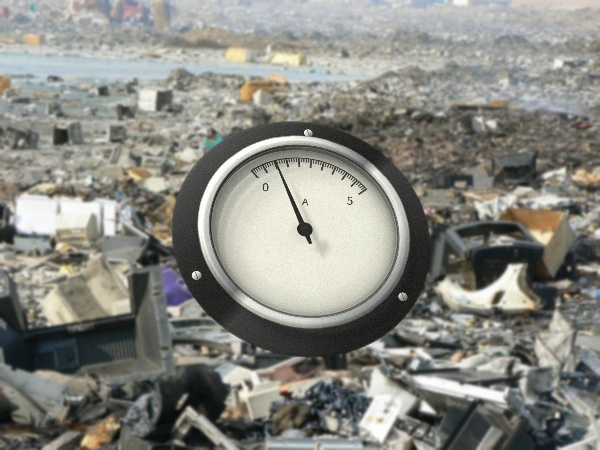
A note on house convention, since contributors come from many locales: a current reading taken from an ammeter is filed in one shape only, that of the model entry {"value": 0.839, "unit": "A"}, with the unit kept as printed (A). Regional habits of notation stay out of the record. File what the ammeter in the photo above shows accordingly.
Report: {"value": 1, "unit": "A"}
